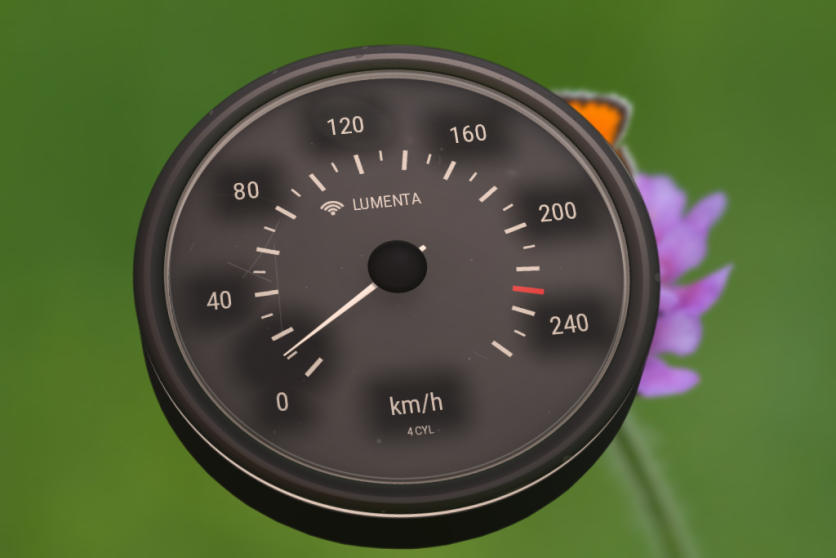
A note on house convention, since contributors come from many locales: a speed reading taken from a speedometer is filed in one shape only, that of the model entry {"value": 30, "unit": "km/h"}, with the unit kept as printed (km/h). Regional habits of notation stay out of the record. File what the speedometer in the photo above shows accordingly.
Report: {"value": 10, "unit": "km/h"}
